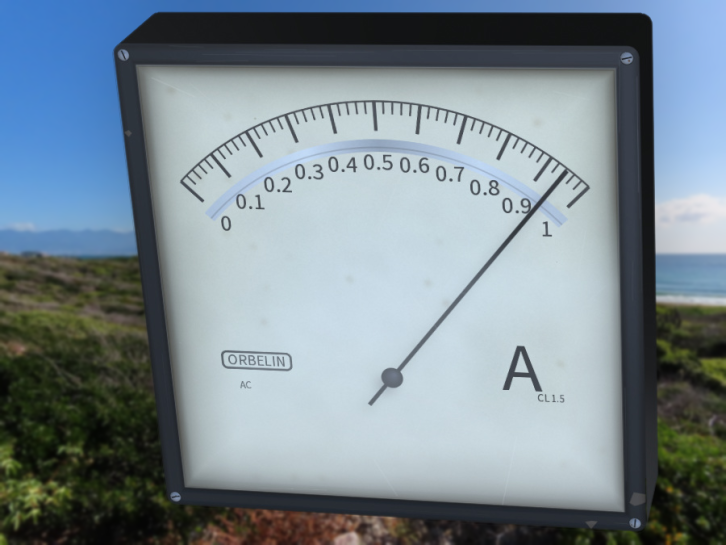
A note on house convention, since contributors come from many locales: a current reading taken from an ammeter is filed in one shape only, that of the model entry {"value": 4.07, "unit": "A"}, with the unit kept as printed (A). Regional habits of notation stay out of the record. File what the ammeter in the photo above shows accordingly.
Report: {"value": 0.94, "unit": "A"}
